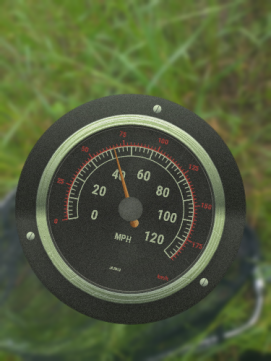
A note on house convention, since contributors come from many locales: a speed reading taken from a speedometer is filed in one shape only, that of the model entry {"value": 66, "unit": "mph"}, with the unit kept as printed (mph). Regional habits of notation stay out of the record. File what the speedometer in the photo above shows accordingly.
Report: {"value": 42, "unit": "mph"}
